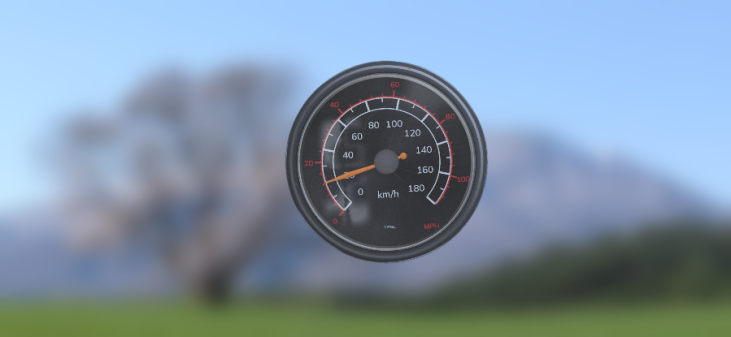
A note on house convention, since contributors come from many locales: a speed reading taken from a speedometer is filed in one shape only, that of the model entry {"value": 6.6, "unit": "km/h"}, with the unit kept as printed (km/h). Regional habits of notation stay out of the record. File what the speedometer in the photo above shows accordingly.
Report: {"value": 20, "unit": "km/h"}
